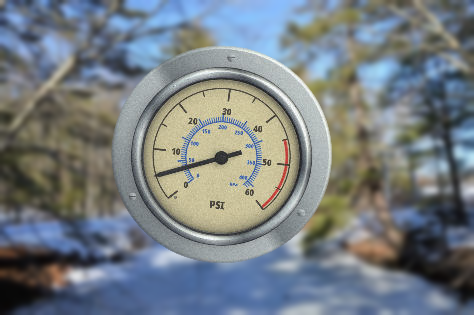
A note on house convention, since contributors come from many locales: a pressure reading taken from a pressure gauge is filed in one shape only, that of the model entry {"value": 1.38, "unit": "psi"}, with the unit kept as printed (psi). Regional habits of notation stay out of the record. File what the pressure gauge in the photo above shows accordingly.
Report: {"value": 5, "unit": "psi"}
